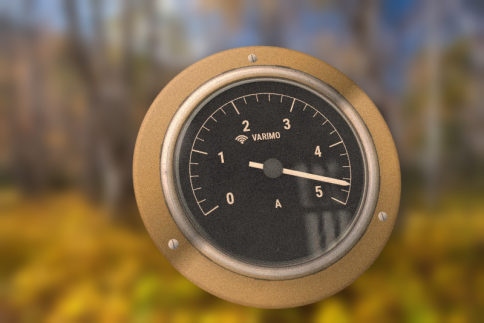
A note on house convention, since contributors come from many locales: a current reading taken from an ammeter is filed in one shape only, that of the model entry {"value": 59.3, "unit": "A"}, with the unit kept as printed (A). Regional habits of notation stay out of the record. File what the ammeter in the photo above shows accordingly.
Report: {"value": 4.7, "unit": "A"}
